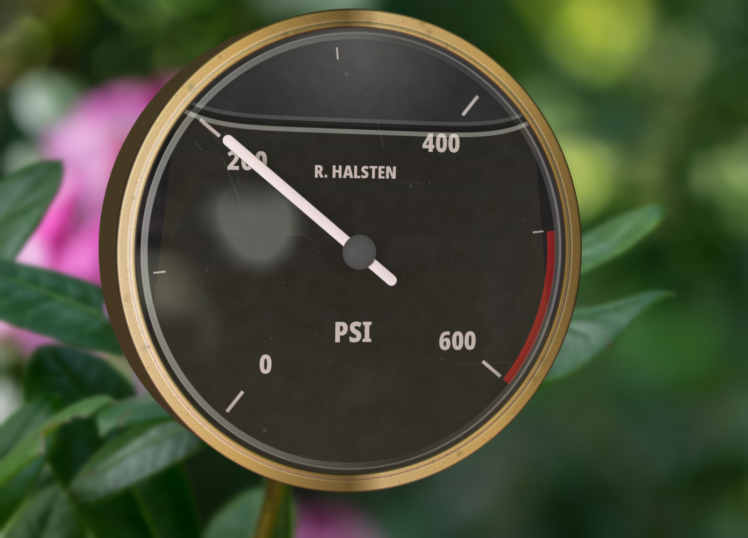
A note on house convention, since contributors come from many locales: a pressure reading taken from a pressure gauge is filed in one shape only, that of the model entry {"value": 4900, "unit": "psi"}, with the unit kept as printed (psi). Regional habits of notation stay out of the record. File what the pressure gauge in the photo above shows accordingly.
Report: {"value": 200, "unit": "psi"}
